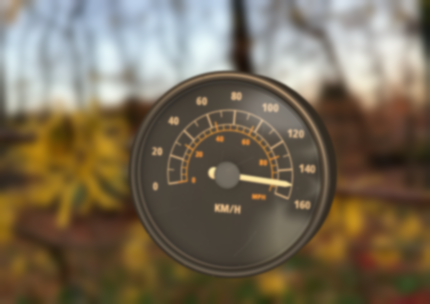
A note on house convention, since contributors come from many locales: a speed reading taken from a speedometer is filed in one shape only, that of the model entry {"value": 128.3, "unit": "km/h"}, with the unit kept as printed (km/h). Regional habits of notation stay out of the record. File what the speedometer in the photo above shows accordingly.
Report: {"value": 150, "unit": "km/h"}
